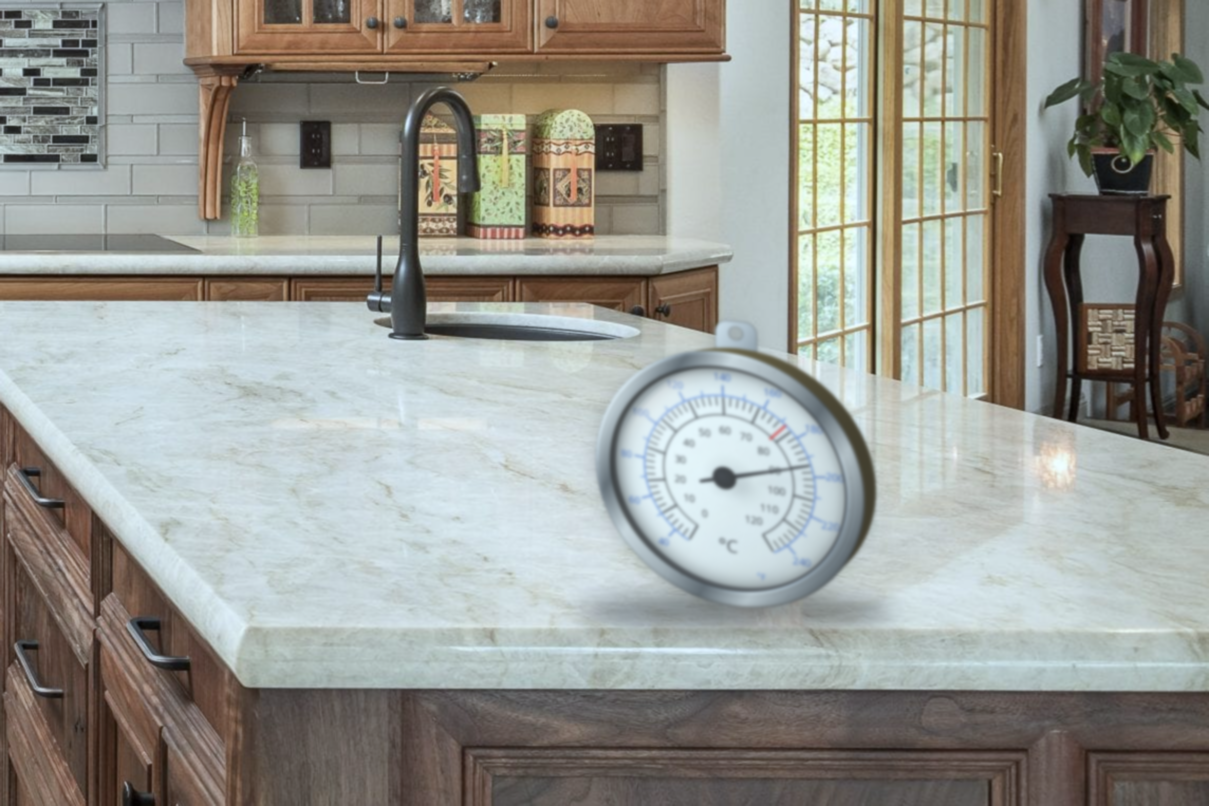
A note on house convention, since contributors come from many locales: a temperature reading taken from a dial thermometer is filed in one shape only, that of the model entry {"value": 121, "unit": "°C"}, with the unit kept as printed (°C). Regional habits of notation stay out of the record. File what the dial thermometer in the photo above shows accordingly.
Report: {"value": 90, "unit": "°C"}
